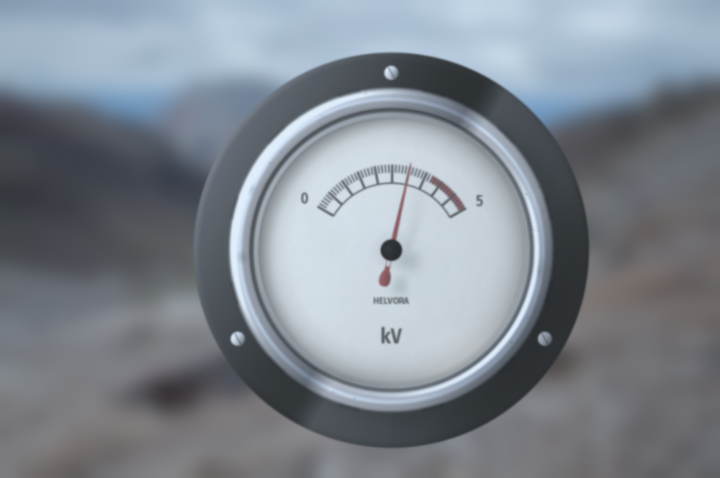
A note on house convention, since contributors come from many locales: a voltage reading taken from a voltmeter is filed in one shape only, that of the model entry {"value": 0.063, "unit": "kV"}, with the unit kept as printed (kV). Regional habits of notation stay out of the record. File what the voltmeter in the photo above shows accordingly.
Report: {"value": 3, "unit": "kV"}
